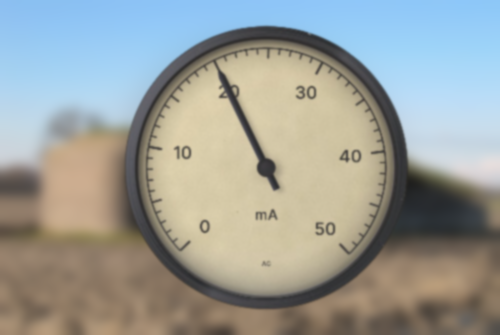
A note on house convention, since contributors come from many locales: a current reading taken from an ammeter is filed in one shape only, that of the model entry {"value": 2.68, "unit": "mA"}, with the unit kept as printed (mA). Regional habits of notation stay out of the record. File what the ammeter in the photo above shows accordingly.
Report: {"value": 20, "unit": "mA"}
